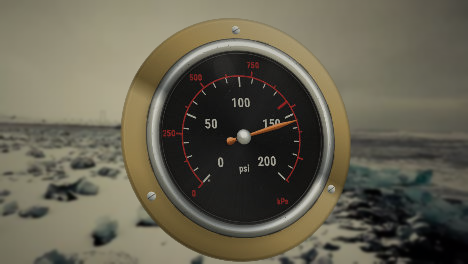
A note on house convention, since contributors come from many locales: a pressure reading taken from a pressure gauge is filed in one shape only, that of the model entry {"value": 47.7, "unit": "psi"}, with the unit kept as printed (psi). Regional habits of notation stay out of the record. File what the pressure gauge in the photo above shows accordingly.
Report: {"value": 155, "unit": "psi"}
